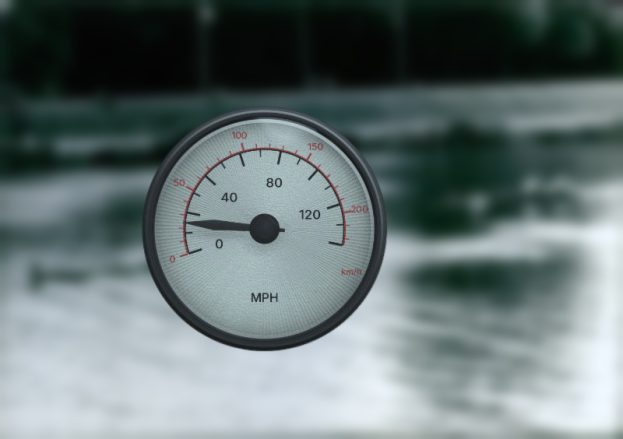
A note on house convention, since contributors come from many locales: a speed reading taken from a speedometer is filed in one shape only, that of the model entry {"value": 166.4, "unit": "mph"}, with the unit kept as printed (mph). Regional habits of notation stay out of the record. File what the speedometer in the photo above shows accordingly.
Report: {"value": 15, "unit": "mph"}
